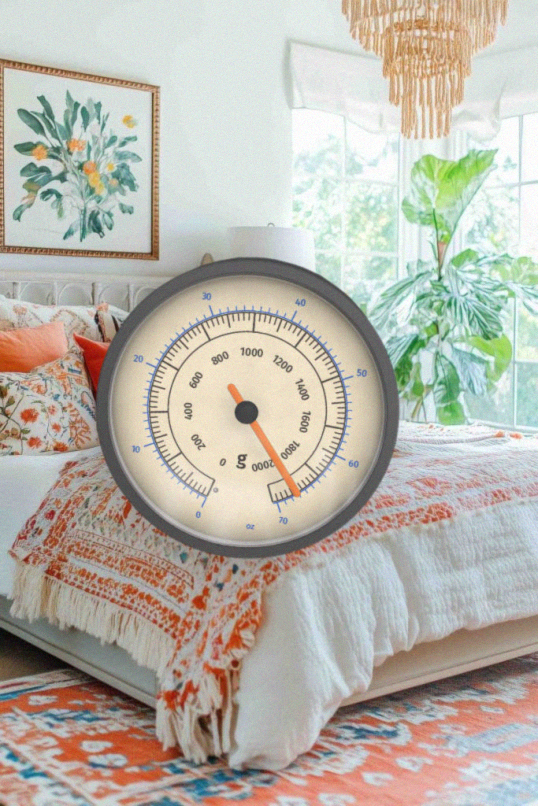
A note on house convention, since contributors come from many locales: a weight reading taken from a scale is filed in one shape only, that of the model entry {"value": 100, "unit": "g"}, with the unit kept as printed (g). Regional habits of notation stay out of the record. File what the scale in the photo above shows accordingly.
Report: {"value": 1900, "unit": "g"}
